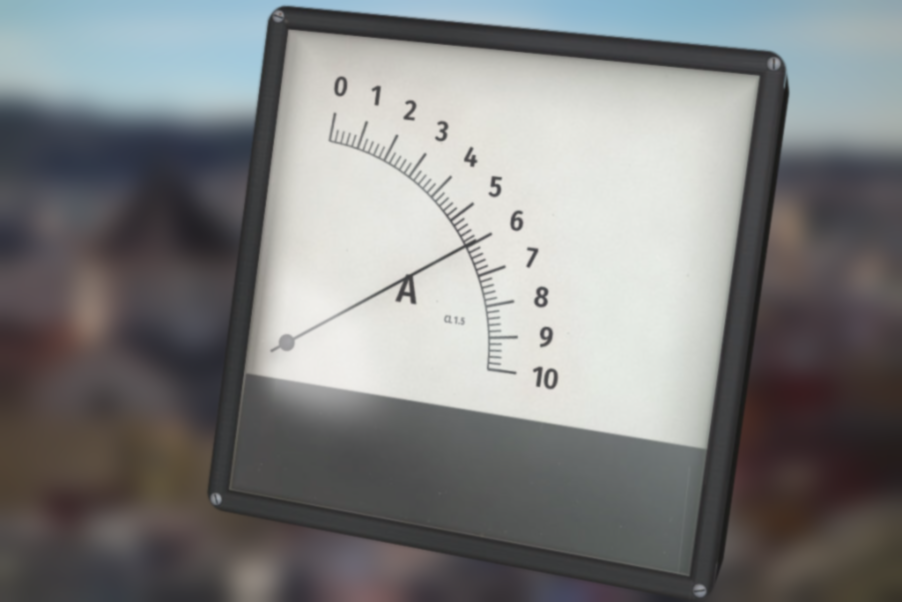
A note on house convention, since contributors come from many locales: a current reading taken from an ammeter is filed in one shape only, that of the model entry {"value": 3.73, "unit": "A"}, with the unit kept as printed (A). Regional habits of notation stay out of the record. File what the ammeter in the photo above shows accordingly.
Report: {"value": 6, "unit": "A"}
